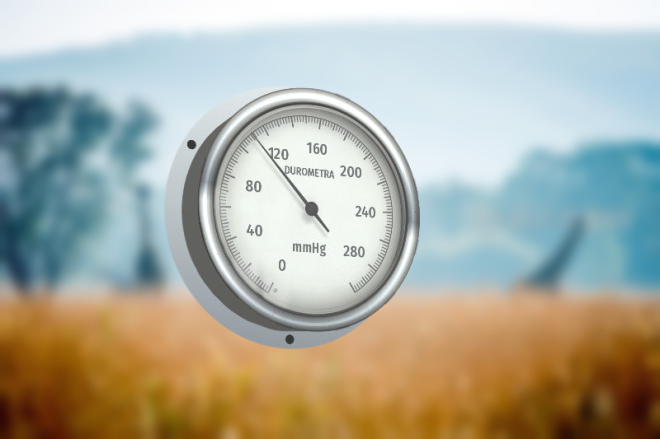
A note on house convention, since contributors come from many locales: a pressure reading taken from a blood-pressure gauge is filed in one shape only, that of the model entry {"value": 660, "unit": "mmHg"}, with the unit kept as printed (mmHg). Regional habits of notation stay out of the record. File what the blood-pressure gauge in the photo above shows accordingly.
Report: {"value": 110, "unit": "mmHg"}
